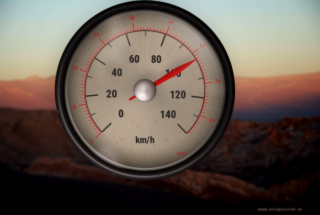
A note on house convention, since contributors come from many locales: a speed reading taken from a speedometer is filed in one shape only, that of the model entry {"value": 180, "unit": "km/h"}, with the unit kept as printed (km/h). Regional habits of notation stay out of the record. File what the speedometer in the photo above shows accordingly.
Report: {"value": 100, "unit": "km/h"}
